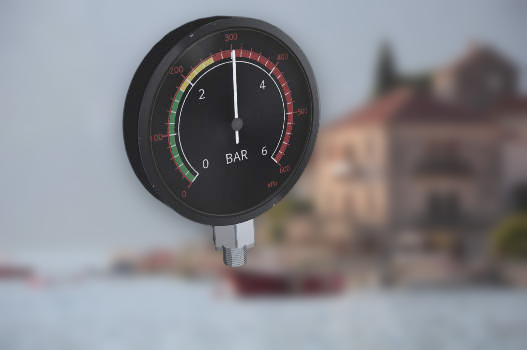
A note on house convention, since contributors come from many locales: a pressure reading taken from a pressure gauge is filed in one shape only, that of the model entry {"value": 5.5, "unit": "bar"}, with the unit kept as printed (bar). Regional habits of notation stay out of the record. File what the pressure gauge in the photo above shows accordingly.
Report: {"value": 3, "unit": "bar"}
